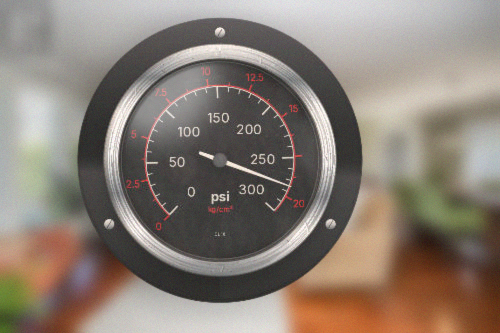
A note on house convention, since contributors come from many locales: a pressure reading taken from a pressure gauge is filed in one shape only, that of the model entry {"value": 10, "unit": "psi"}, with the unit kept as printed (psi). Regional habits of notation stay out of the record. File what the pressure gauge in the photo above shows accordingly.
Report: {"value": 275, "unit": "psi"}
